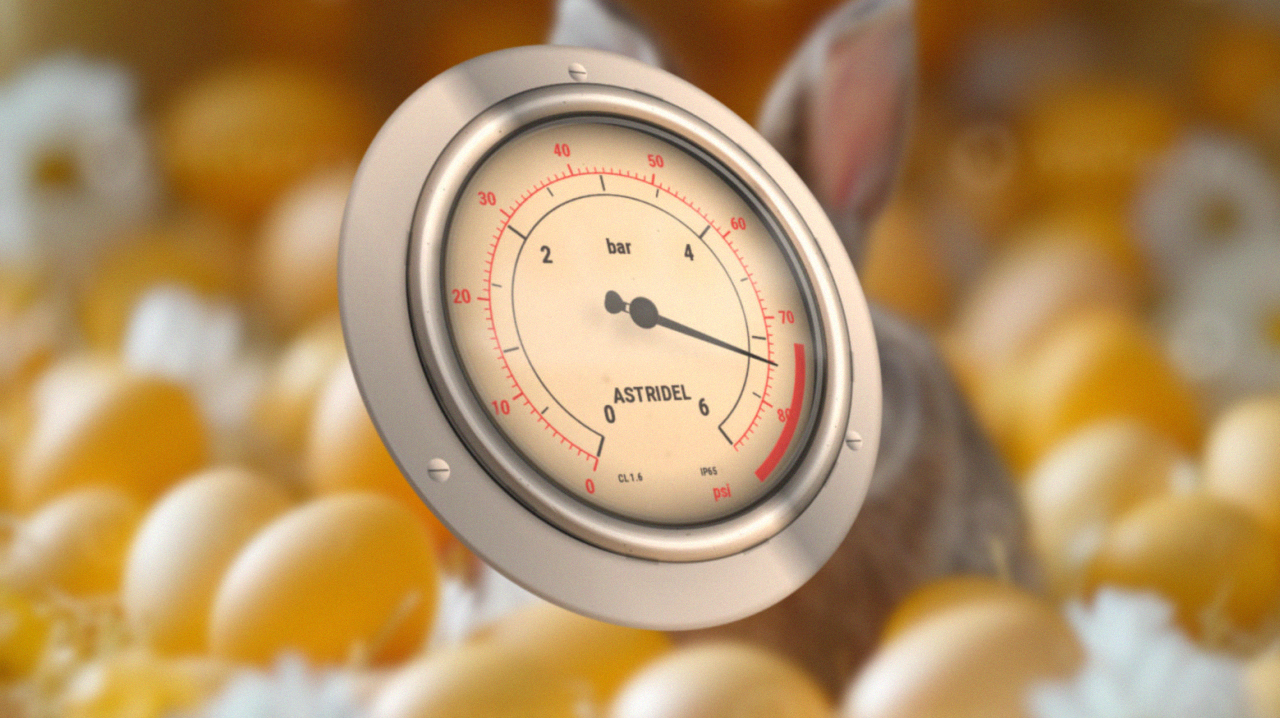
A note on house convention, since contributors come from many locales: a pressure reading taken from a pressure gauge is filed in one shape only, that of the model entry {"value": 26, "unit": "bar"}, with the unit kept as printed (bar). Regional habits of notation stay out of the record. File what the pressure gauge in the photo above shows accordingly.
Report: {"value": 5.25, "unit": "bar"}
